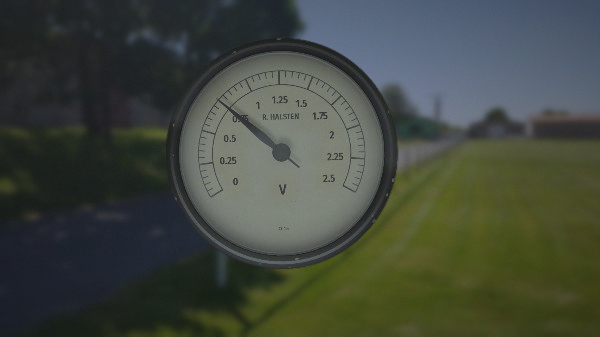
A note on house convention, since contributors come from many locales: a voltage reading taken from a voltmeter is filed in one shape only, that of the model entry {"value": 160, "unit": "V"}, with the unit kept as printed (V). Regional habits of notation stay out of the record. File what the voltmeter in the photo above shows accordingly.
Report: {"value": 0.75, "unit": "V"}
